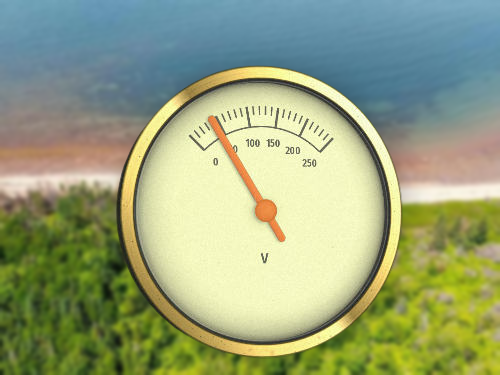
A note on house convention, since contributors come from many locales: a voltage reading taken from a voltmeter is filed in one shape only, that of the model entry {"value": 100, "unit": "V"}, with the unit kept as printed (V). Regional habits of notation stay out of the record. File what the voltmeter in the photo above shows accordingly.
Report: {"value": 40, "unit": "V"}
